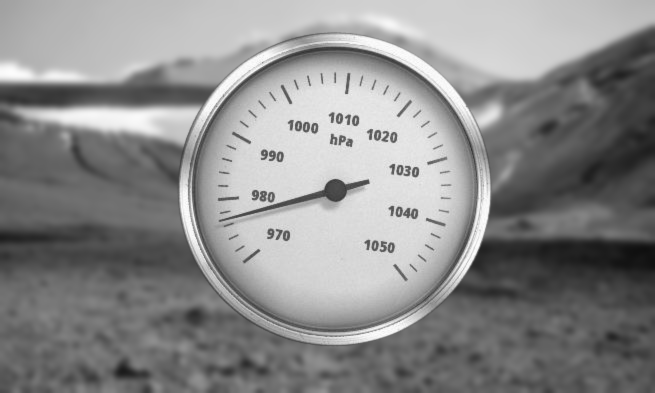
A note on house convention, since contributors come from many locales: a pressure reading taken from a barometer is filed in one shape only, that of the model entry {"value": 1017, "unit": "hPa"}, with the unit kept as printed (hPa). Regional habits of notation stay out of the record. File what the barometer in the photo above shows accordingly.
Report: {"value": 977, "unit": "hPa"}
